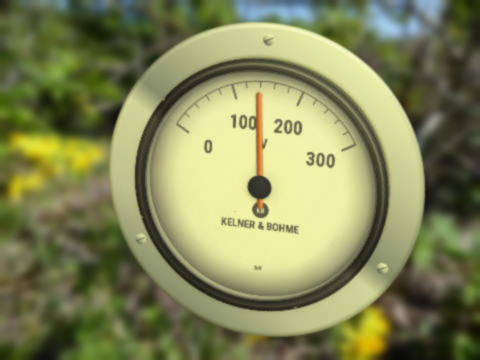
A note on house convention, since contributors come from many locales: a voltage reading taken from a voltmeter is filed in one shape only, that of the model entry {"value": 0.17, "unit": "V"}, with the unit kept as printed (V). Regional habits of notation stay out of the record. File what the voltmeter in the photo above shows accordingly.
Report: {"value": 140, "unit": "V"}
